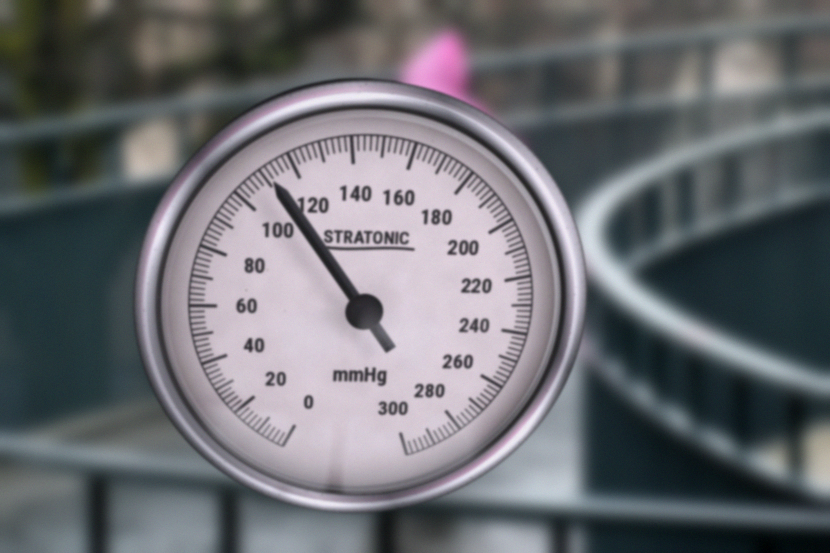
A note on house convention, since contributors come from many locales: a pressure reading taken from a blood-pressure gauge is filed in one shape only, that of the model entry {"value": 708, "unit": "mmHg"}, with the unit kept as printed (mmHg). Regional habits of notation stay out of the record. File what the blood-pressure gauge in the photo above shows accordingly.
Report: {"value": 112, "unit": "mmHg"}
